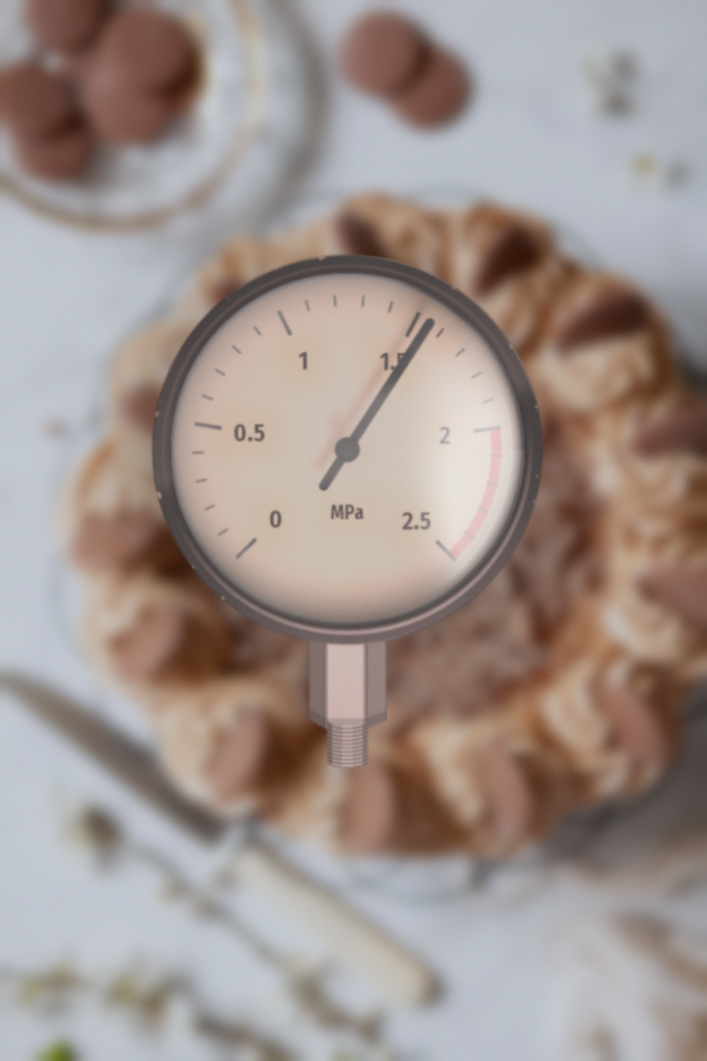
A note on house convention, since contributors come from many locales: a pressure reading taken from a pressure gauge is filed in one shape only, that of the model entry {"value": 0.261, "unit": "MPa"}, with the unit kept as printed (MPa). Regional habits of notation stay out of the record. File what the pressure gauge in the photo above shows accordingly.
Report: {"value": 1.55, "unit": "MPa"}
